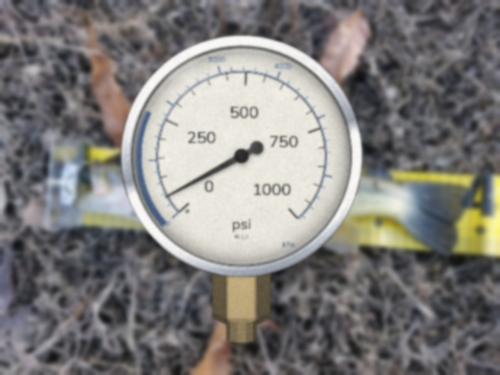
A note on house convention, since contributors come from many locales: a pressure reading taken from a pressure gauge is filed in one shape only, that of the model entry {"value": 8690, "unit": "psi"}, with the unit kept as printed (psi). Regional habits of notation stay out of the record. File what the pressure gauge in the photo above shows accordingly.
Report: {"value": 50, "unit": "psi"}
